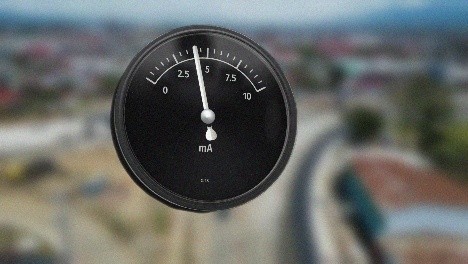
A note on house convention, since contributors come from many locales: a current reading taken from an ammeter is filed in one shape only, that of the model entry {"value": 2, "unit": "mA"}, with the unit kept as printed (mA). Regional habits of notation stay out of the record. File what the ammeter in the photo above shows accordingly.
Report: {"value": 4, "unit": "mA"}
